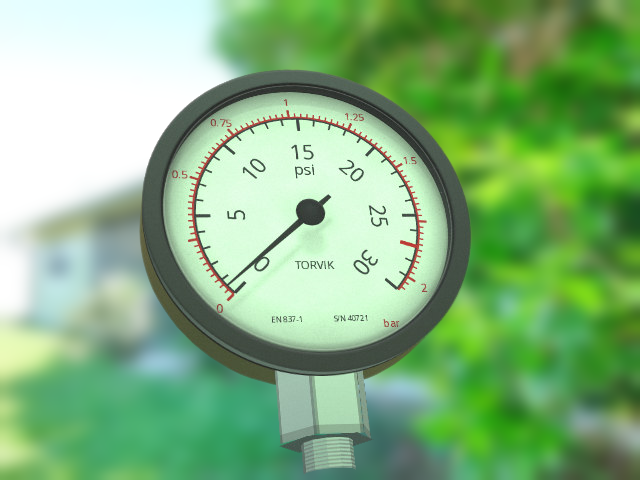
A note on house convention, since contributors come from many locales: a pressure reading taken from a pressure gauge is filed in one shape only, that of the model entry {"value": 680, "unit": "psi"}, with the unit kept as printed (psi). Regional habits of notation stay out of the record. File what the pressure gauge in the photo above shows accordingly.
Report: {"value": 0.5, "unit": "psi"}
